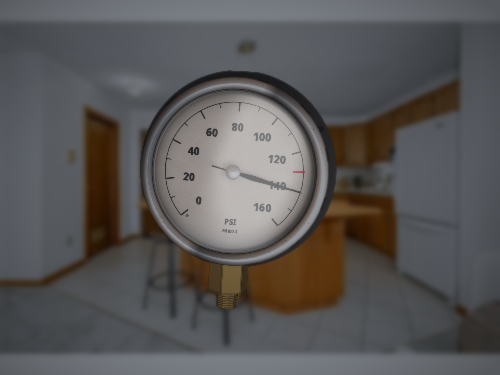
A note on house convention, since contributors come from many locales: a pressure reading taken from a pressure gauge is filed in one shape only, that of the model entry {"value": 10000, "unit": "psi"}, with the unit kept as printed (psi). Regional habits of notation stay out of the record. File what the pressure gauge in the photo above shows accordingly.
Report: {"value": 140, "unit": "psi"}
